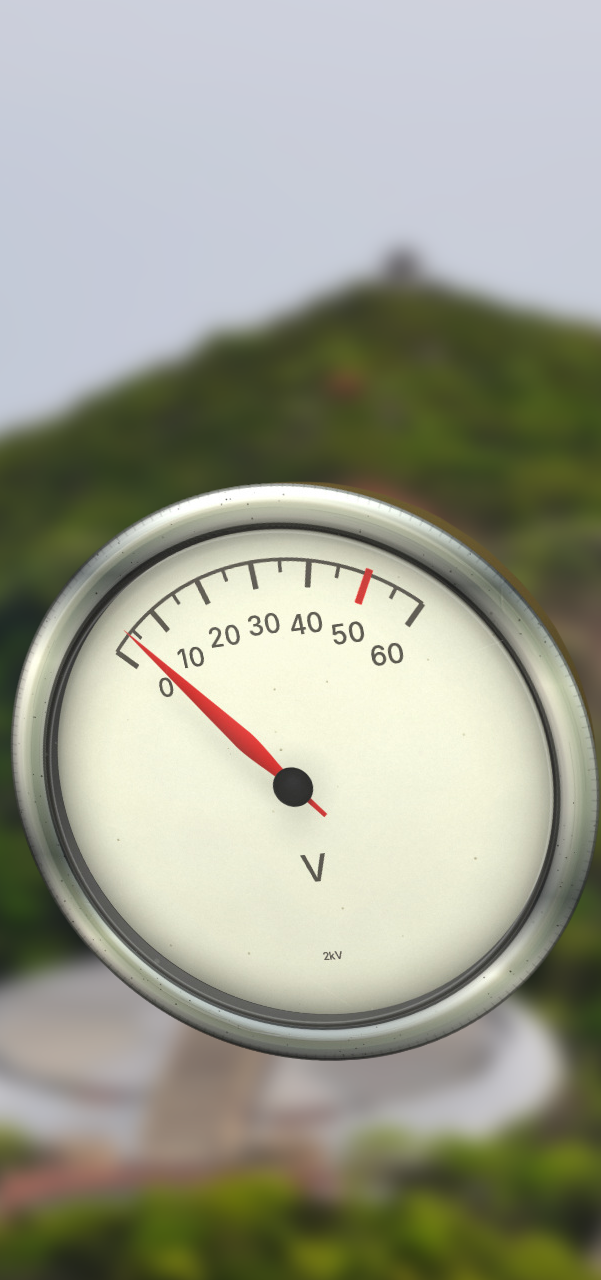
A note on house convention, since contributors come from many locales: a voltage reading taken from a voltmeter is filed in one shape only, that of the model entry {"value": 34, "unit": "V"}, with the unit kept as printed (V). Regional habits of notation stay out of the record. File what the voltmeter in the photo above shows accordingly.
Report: {"value": 5, "unit": "V"}
